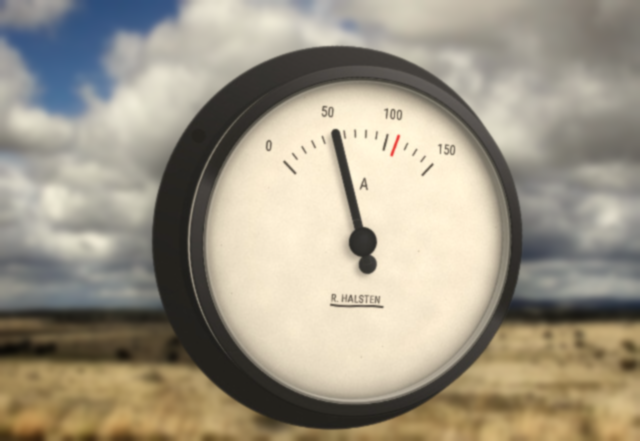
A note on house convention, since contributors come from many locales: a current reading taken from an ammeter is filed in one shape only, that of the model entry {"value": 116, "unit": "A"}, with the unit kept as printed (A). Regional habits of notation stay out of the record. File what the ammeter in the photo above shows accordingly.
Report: {"value": 50, "unit": "A"}
